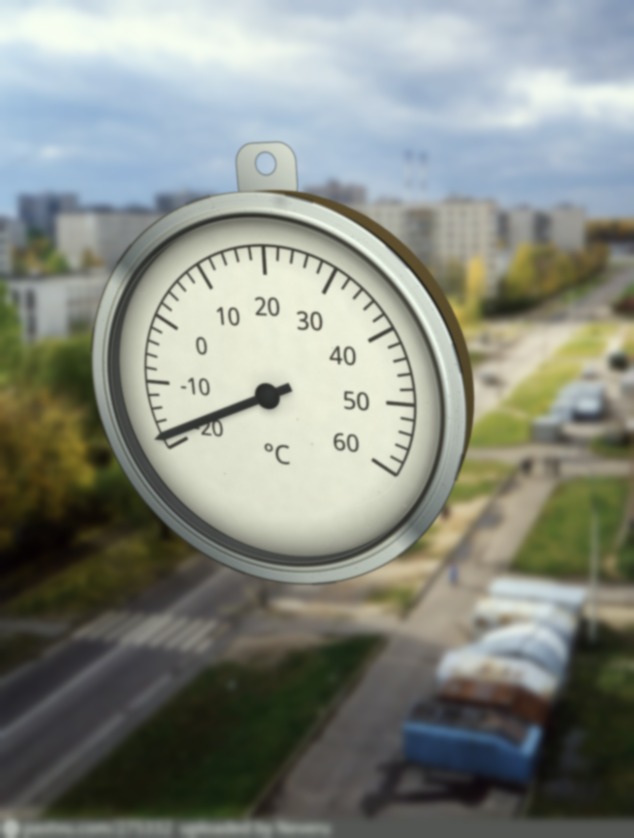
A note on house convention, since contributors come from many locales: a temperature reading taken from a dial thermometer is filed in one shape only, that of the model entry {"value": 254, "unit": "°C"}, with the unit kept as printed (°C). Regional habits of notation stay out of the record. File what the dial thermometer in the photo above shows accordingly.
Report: {"value": -18, "unit": "°C"}
